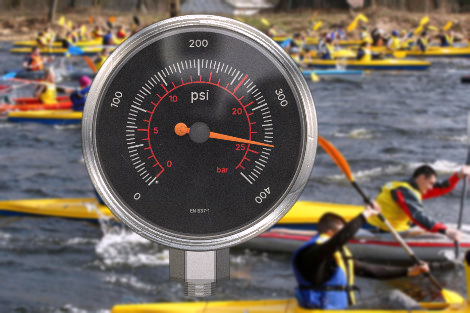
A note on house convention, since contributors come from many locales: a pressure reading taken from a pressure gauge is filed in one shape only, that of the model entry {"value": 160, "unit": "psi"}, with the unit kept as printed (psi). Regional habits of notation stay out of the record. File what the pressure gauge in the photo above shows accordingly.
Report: {"value": 350, "unit": "psi"}
